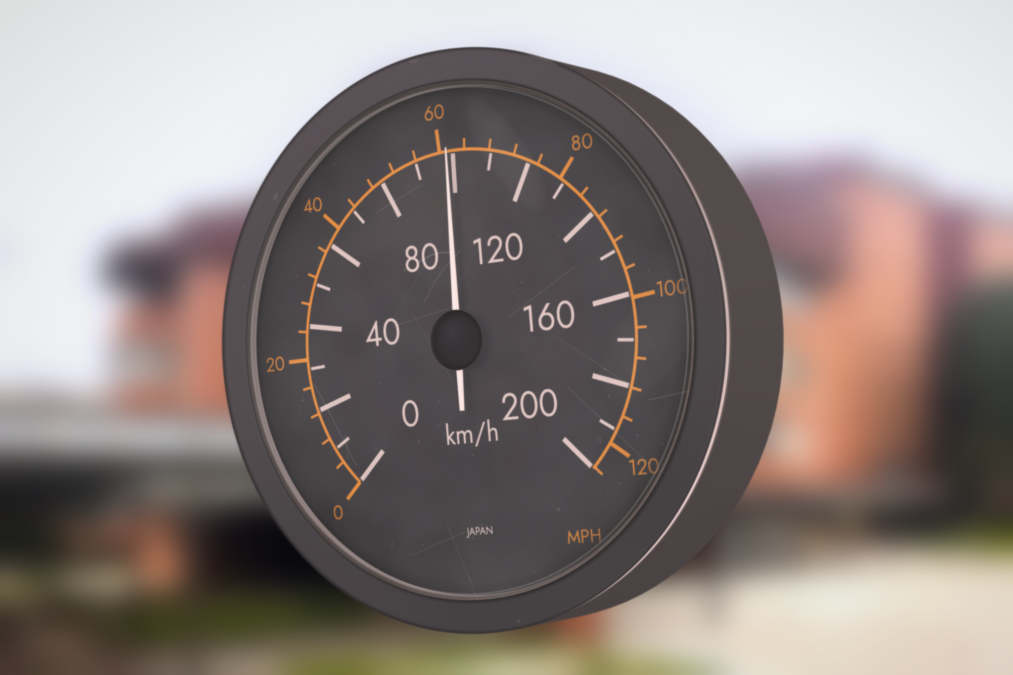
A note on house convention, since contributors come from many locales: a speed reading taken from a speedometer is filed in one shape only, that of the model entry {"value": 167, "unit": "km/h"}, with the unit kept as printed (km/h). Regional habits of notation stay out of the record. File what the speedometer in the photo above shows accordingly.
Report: {"value": 100, "unit": "km/h"}
